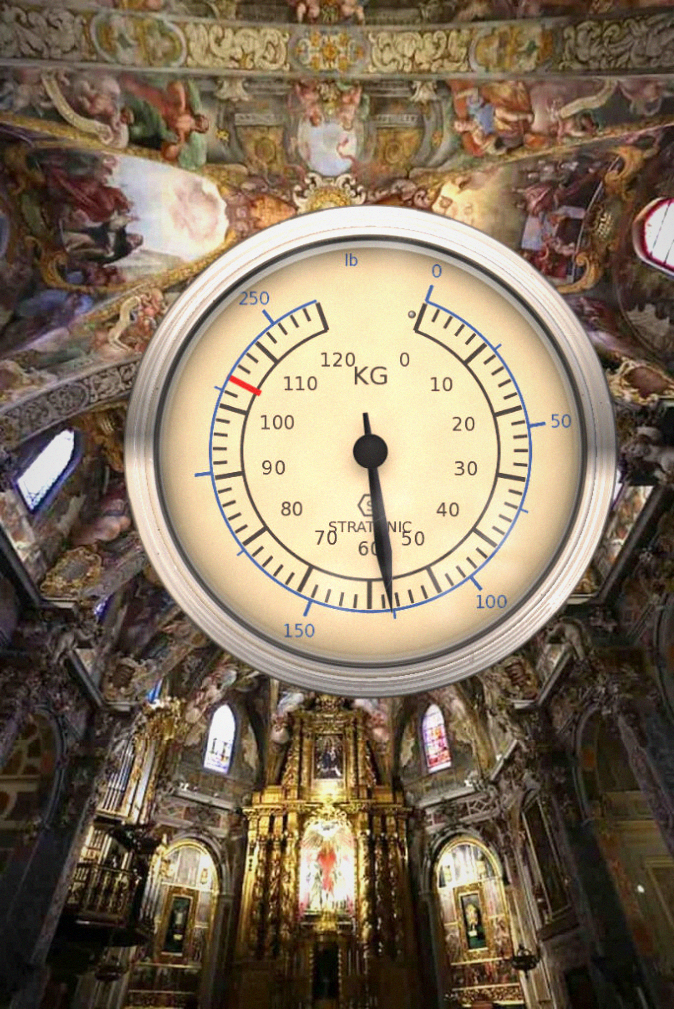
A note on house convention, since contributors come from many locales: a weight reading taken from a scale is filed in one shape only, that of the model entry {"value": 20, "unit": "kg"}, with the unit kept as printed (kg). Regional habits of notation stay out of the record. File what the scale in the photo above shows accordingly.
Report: {"value": 57, "unit": "kg"}
